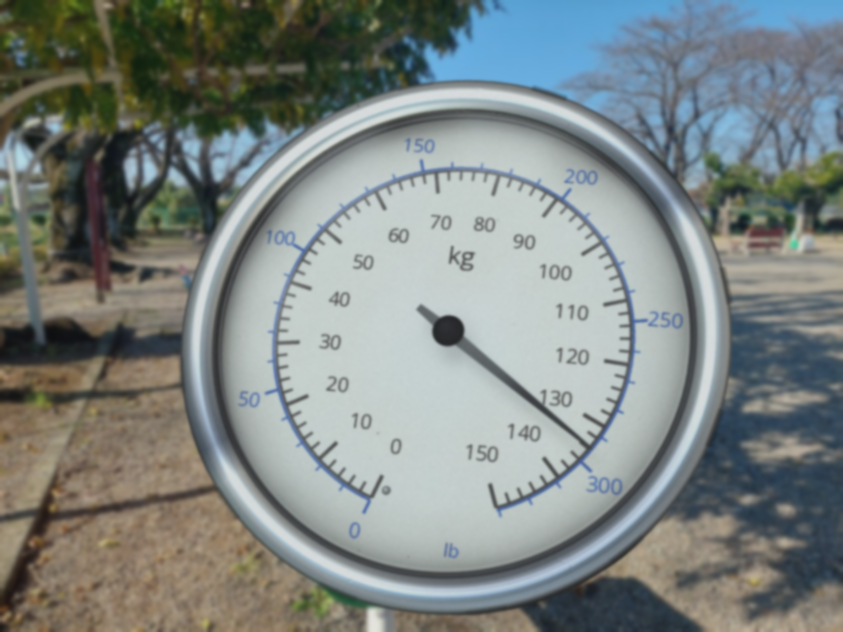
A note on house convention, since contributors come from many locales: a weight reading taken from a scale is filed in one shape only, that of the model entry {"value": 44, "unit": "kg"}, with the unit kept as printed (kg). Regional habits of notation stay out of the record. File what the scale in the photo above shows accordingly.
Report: {"value": 134, "unit": "kg"}
